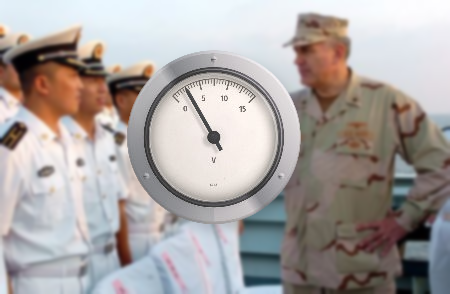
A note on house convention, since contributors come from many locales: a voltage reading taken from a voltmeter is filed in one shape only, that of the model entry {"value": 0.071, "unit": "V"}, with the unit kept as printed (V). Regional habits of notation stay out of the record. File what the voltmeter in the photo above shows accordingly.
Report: {"value": 2.5, "unit": "V"}
